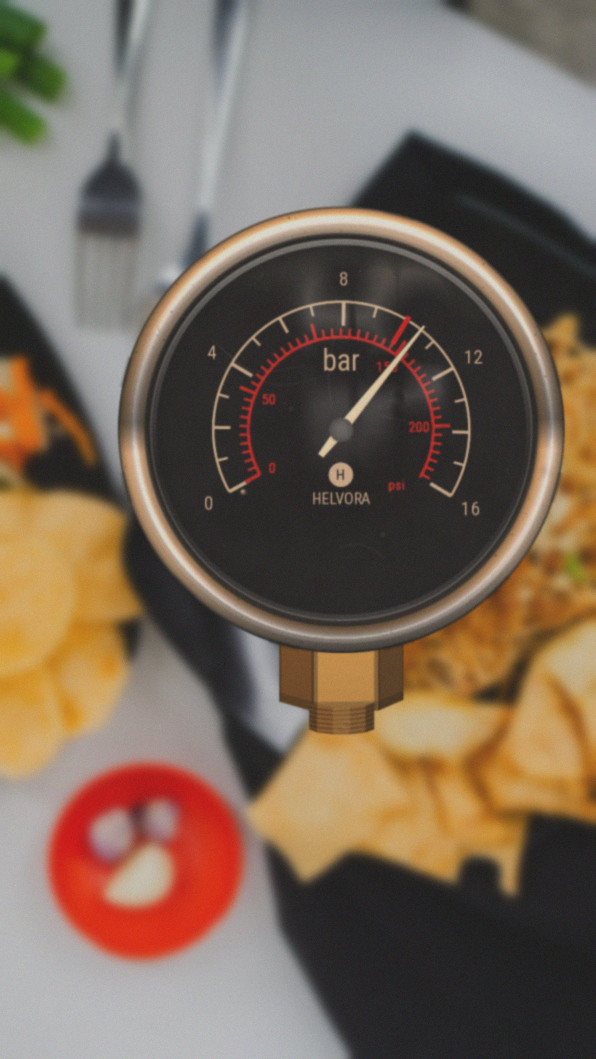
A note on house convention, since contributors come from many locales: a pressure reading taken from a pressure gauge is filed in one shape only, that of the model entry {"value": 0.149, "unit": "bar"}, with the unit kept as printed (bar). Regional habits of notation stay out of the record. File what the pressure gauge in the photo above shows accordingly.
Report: {"value": 10.5, "unit": "bar"}
